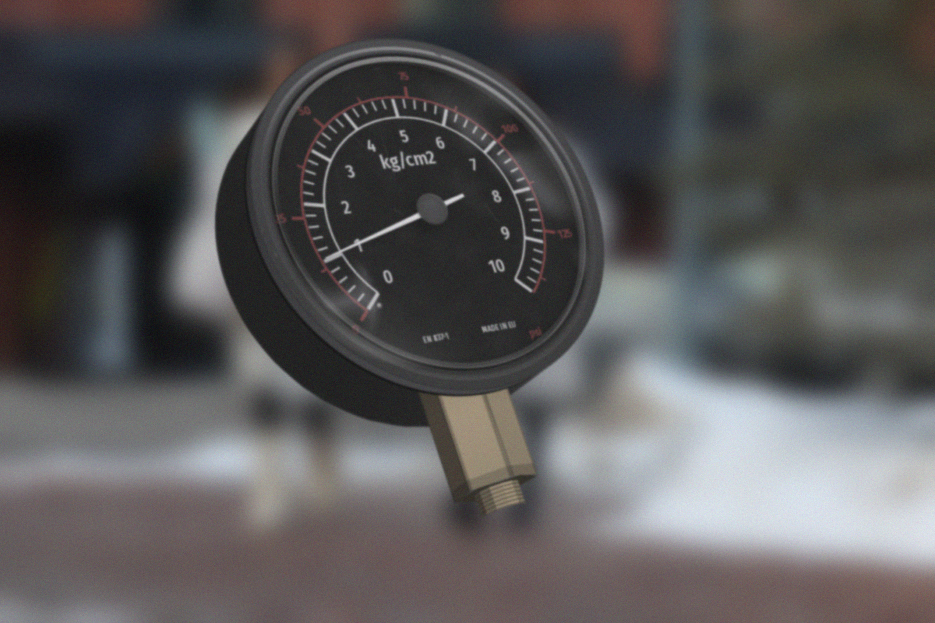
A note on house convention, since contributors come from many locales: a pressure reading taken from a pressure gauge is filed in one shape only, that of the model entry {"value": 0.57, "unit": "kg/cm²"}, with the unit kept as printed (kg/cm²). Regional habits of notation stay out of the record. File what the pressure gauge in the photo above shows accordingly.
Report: {"value": 1, "unit": "kg/cm²"}
